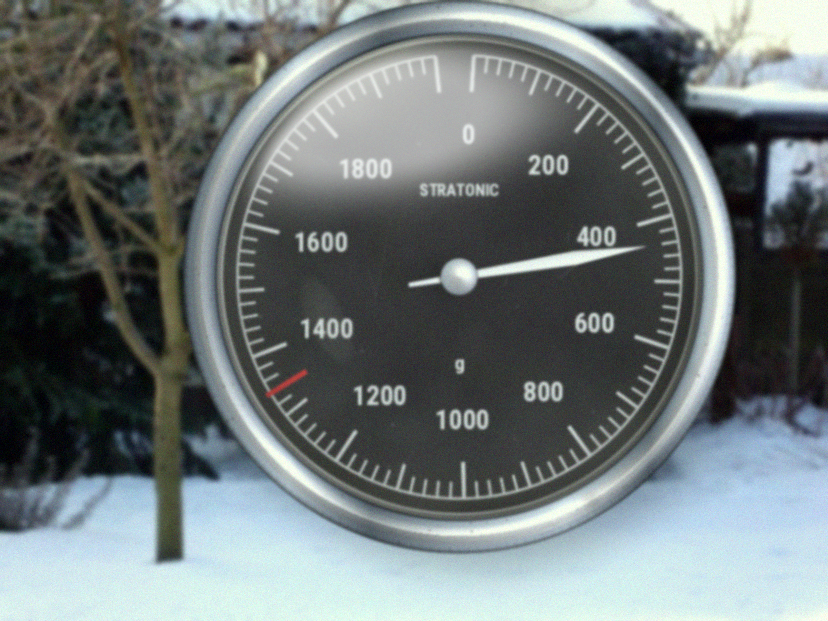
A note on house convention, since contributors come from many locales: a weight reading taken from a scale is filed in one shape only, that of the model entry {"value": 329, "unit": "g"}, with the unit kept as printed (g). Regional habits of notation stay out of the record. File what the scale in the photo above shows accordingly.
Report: {"value": 440, "unit": "g"}
